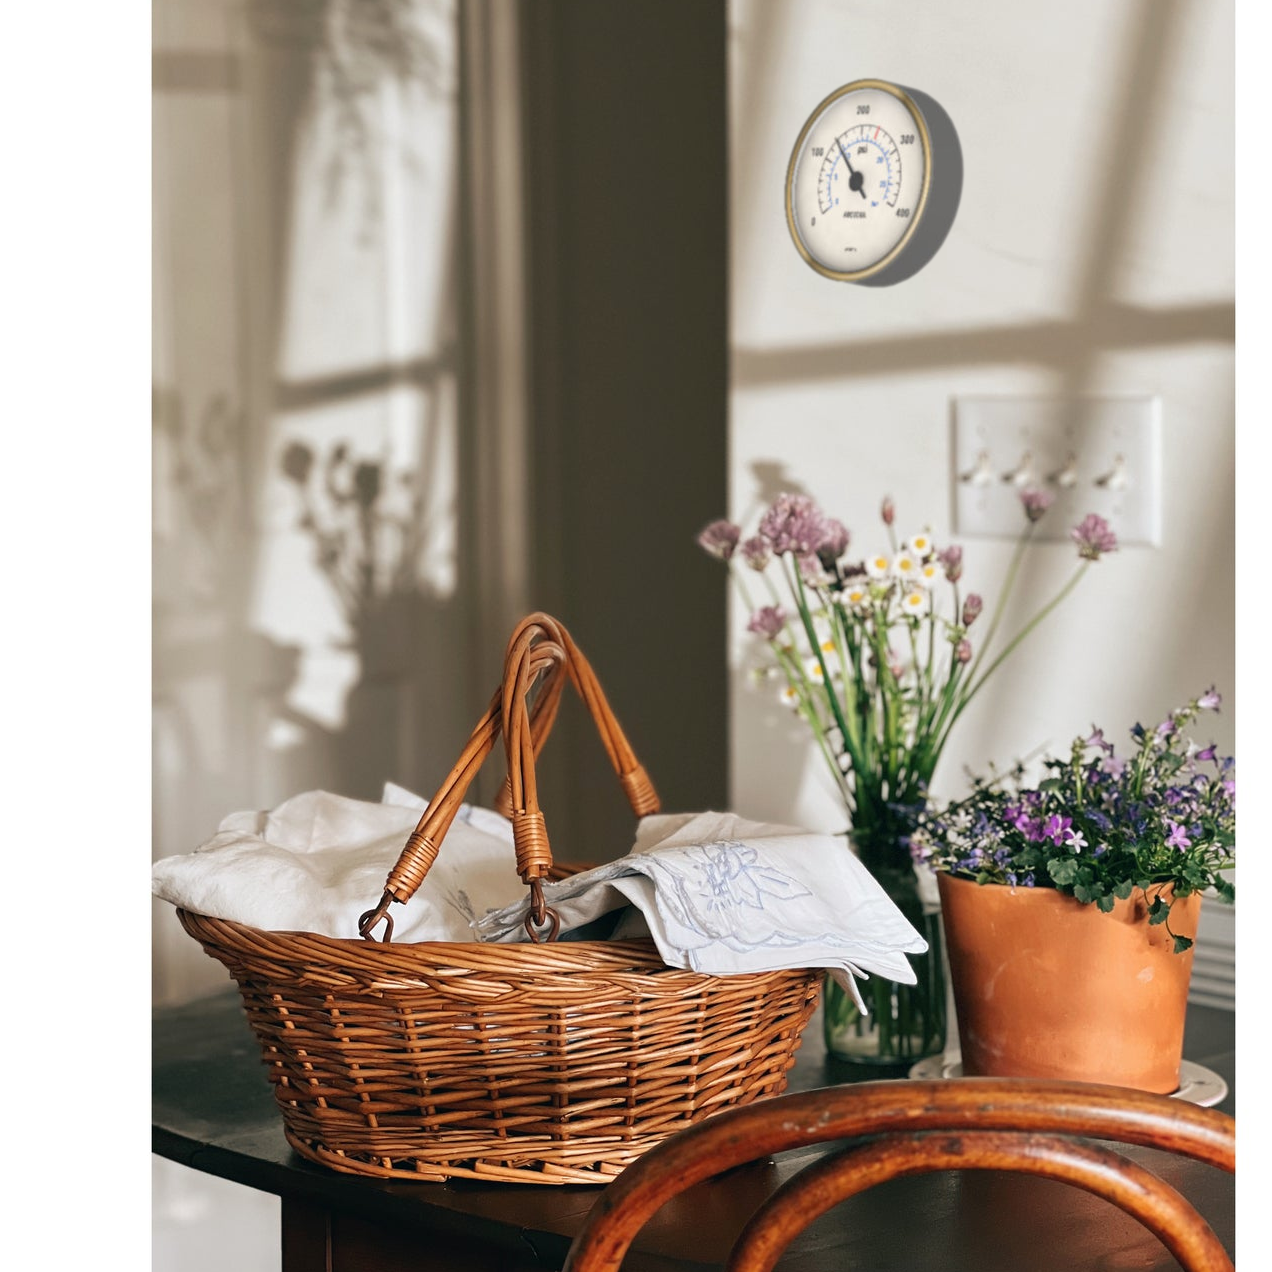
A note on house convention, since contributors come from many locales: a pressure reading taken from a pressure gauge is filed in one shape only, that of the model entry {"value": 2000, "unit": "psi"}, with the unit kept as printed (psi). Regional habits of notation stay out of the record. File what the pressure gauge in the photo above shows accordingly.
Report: {"value": 140, "unit": "psi"}
